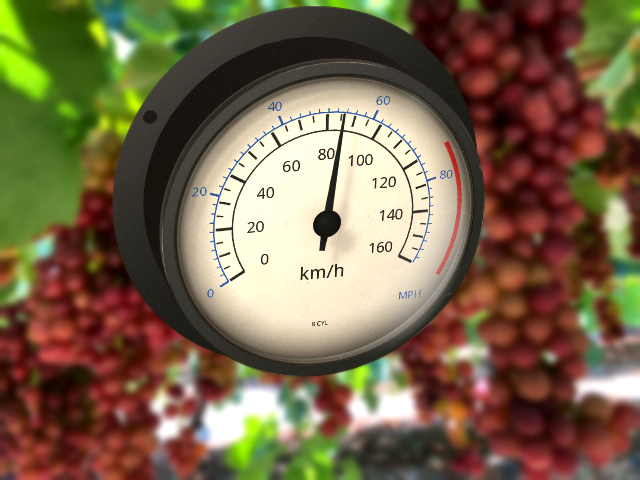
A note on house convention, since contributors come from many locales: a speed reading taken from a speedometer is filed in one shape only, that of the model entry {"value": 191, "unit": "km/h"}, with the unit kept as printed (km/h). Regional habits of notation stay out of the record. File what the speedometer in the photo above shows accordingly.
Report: {"value": 85, "unit": "km/h"}
